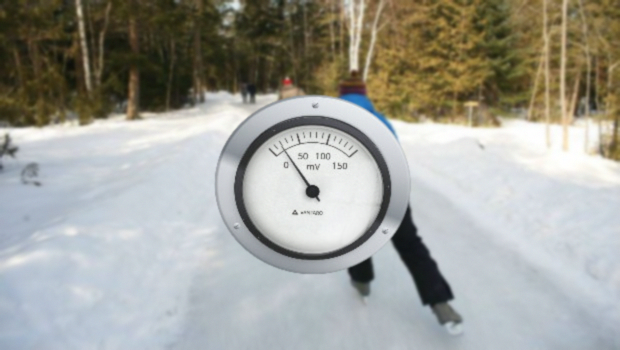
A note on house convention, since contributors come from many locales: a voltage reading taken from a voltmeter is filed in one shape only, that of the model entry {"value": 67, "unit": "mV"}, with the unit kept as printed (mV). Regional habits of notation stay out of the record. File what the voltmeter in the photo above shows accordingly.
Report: {"value": 20, "unit": "mV"}
